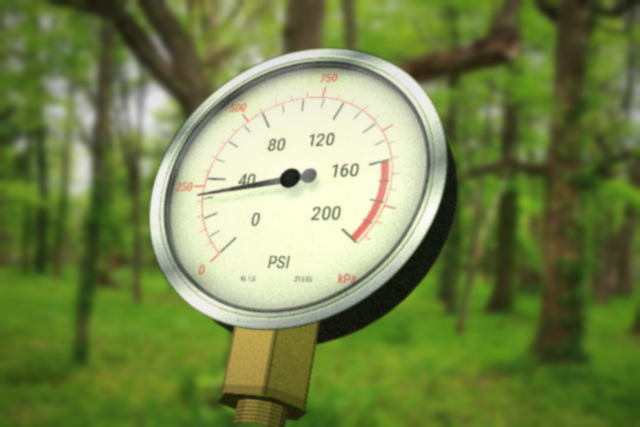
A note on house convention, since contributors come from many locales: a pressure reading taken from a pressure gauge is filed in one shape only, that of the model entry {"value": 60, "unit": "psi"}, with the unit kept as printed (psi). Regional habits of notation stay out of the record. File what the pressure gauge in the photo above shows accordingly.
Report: {"value": 30, "unit": "psi"}
